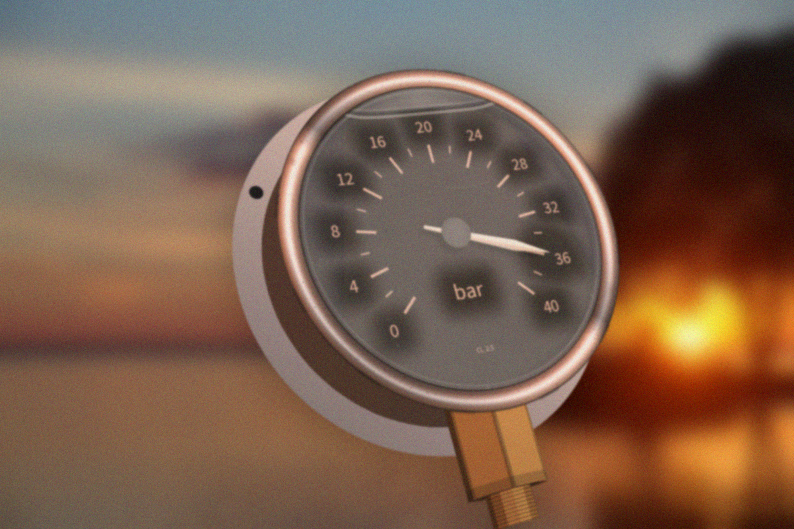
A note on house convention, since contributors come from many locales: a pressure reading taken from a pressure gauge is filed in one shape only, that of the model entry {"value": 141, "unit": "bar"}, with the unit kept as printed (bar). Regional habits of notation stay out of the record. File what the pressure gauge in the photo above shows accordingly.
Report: {"value": 36, "unit": "bar"}
